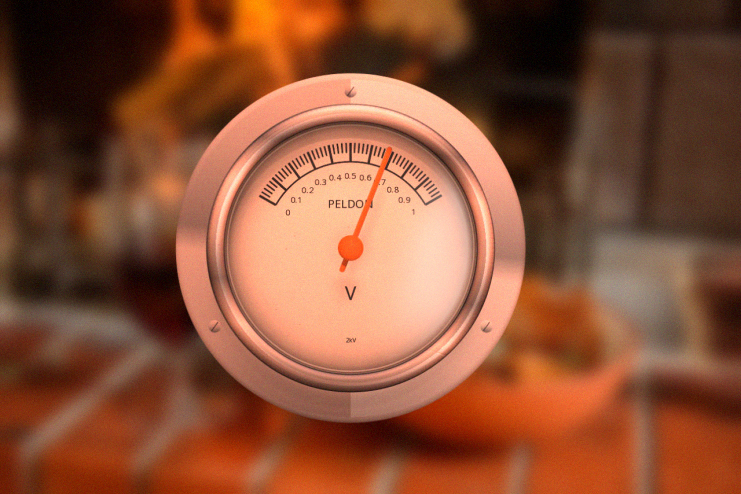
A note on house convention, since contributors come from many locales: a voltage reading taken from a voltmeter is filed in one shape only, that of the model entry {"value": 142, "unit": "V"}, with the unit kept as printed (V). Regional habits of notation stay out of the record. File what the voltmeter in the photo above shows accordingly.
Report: {"value": 0.68, "unit": "V"}
